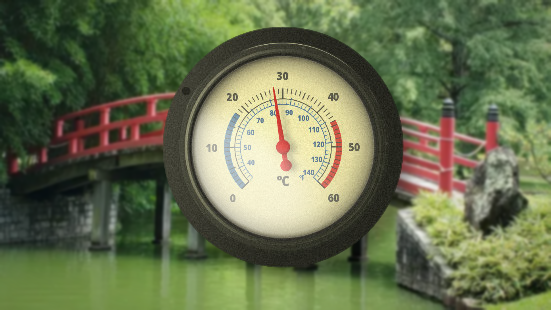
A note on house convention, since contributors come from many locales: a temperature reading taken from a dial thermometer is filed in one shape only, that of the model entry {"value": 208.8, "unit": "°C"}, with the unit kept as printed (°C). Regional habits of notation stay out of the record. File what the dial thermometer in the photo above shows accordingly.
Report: {"value": 28, "unit": "°C"}
